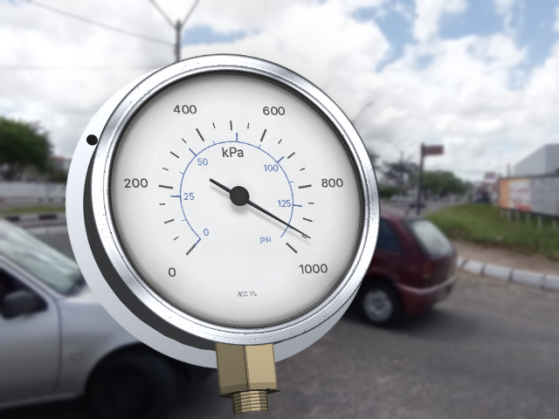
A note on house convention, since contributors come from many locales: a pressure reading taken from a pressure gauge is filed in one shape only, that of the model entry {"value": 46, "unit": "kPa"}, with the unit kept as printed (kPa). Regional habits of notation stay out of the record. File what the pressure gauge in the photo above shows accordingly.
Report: {"value": 950, "unit": "kPa"}
